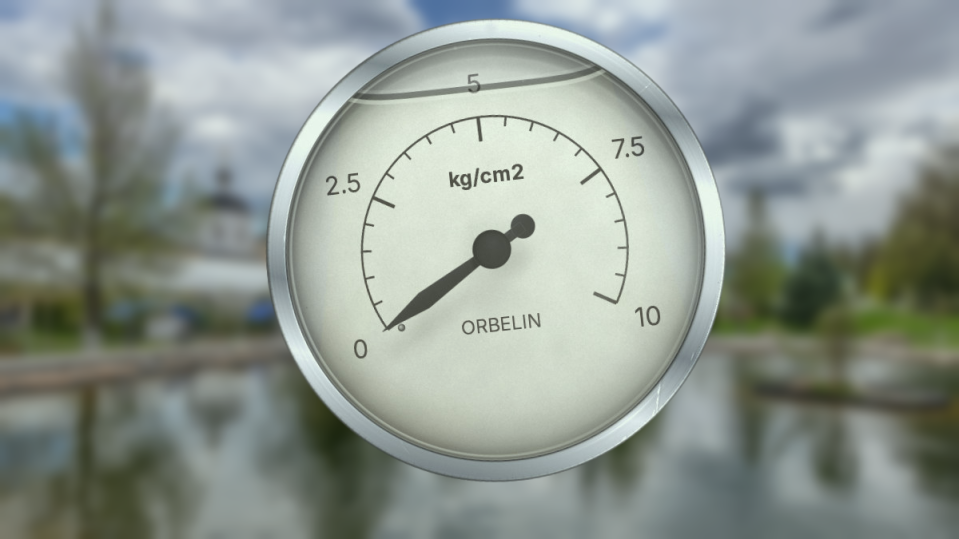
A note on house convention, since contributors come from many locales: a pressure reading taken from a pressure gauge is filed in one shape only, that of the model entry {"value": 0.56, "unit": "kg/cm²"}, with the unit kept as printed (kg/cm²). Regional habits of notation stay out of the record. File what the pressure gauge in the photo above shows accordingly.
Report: {"value": 0, "unit": "kg/cm²"}
